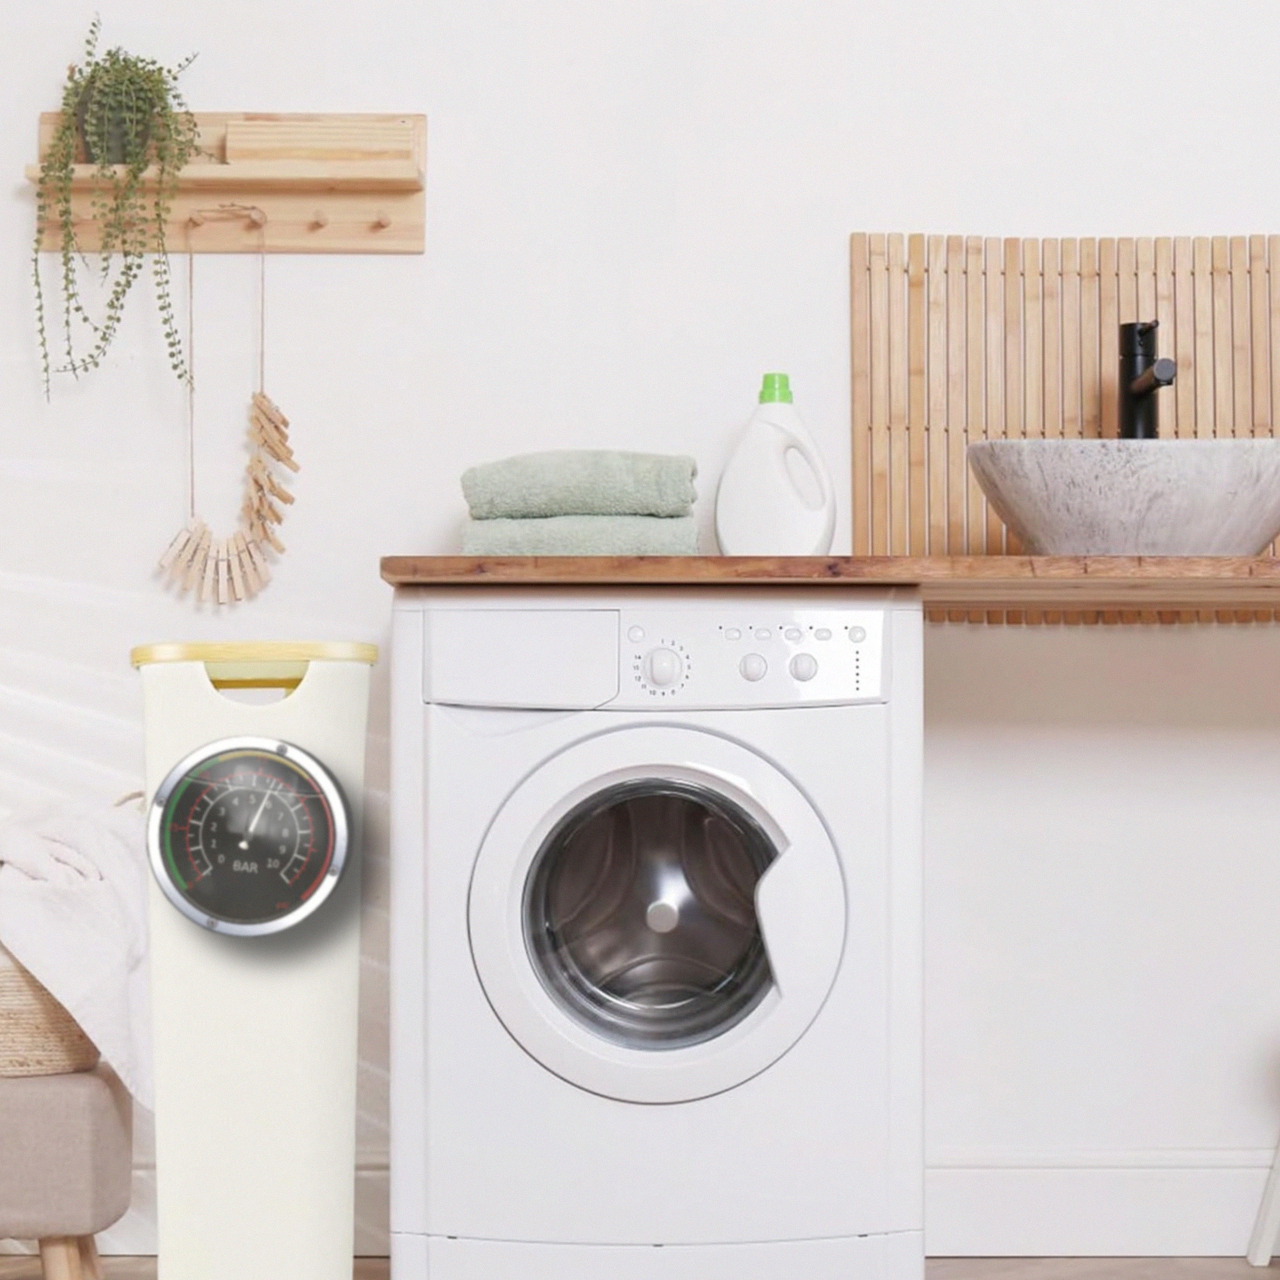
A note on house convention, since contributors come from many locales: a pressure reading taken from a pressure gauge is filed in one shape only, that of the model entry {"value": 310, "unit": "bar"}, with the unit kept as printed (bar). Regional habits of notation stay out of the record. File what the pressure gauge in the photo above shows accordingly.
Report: {"value": 5.75, "unit": "bar"}
